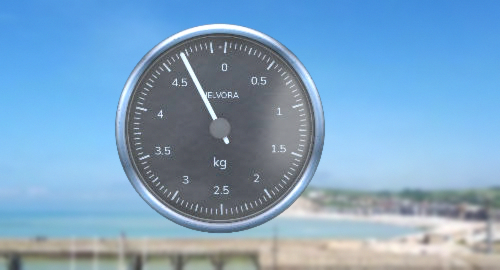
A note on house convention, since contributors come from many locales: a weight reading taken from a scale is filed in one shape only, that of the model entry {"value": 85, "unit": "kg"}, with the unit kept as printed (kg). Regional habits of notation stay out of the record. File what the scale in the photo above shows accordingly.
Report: {"value": 4.7, "unit": "kg"}
